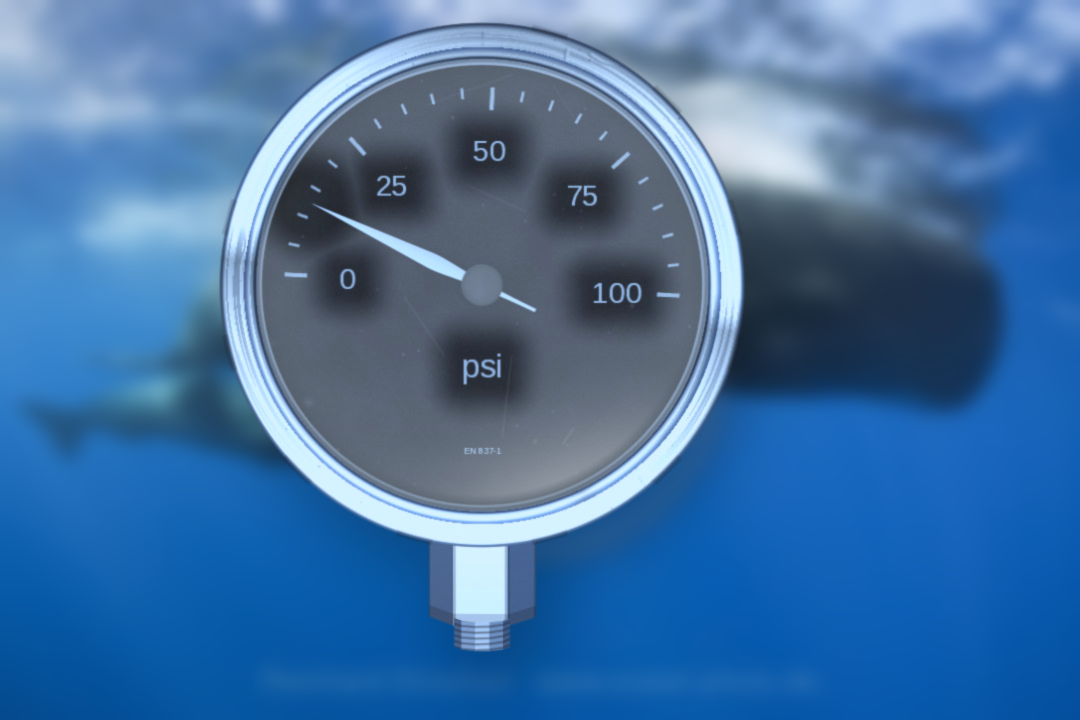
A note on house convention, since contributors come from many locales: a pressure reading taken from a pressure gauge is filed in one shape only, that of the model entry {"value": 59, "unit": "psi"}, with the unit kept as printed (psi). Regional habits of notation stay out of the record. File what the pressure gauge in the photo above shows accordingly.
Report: {"value": 12.5, "unit": "psi"}
